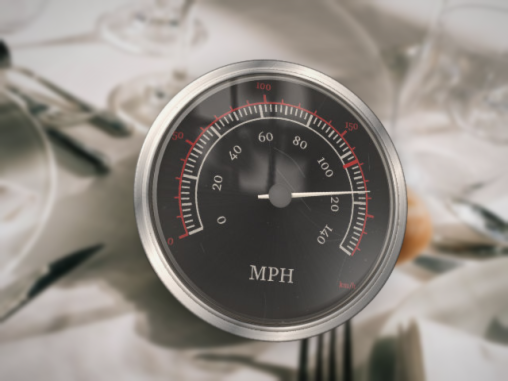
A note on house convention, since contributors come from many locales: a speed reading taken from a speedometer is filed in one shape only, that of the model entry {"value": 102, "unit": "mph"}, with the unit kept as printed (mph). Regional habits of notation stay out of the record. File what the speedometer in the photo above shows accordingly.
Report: {"value": 116, "unit": "mph"}
